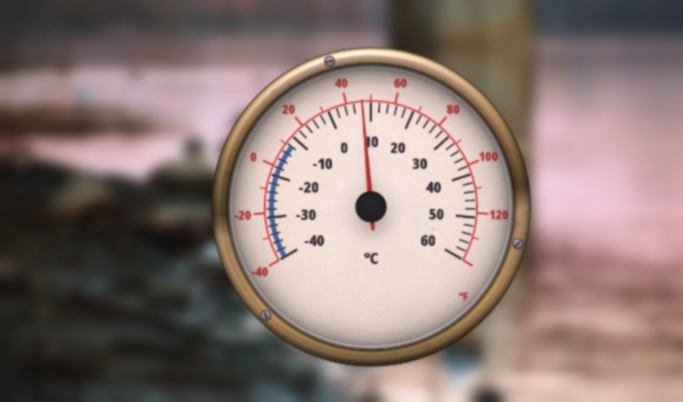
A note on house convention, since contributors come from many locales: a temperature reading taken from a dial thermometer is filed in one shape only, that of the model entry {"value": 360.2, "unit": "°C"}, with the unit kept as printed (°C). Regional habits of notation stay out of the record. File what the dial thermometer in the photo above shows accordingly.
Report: {"value": 8, "unit": "°C"}
